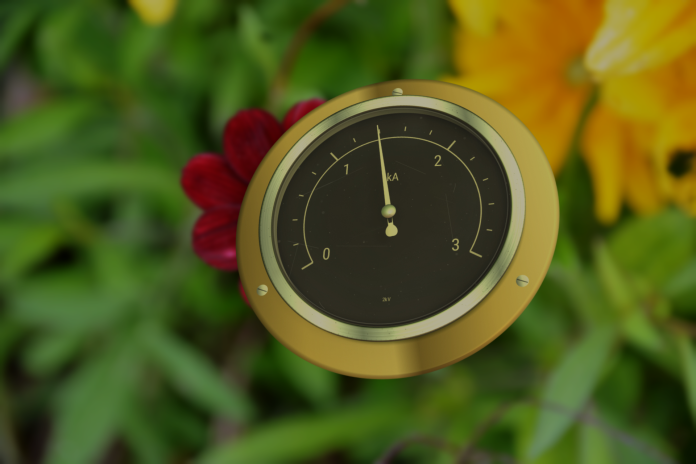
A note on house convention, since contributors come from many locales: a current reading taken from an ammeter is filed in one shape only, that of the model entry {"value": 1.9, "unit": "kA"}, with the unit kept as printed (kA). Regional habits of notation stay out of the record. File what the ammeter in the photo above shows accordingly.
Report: {"value": 1.4, "unit": "kA"}
